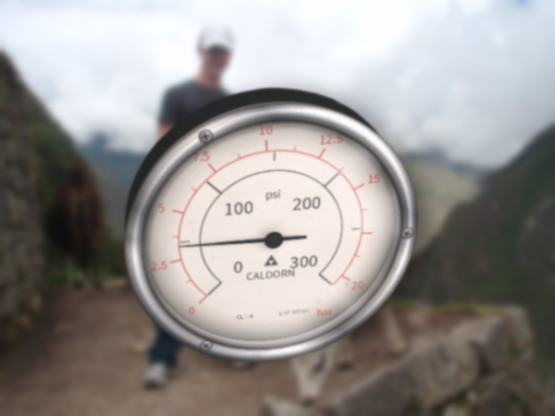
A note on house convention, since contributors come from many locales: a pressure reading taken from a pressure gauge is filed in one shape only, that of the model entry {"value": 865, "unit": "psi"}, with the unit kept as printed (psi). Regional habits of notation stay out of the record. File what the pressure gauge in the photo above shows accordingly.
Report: {"value": 50, "unit": "psi"}
